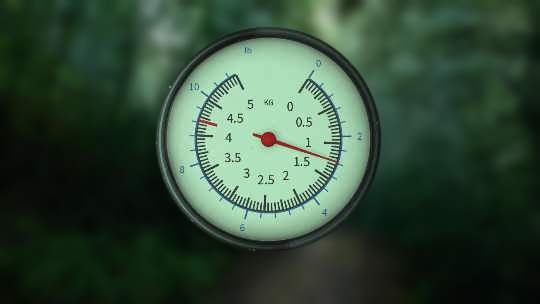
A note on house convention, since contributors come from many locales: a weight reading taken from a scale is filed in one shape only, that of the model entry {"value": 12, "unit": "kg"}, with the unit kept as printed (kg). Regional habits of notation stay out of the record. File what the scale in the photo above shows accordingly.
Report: {"value": 1.25, "unit": "kg"}
